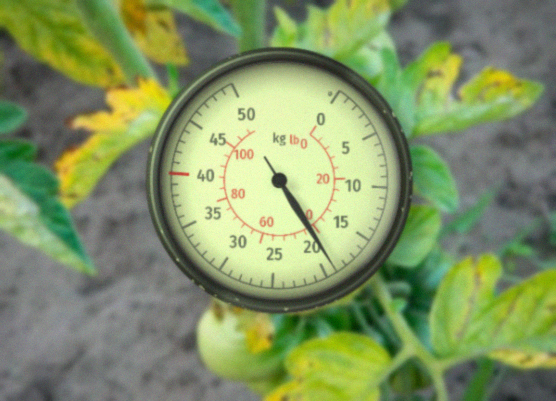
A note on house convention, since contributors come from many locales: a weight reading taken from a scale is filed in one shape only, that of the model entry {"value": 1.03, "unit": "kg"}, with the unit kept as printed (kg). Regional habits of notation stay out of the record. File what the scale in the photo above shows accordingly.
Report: {"value": 19, "unit": "kg"}
